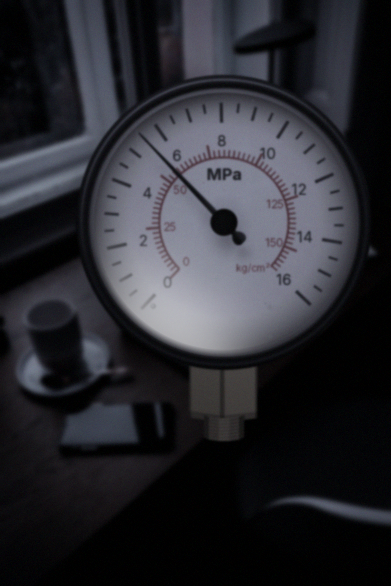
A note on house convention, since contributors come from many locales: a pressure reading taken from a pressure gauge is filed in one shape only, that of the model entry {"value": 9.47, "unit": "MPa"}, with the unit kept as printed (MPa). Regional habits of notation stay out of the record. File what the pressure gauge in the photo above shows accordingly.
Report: {"value": 5.5, "unit": "MPa"}
